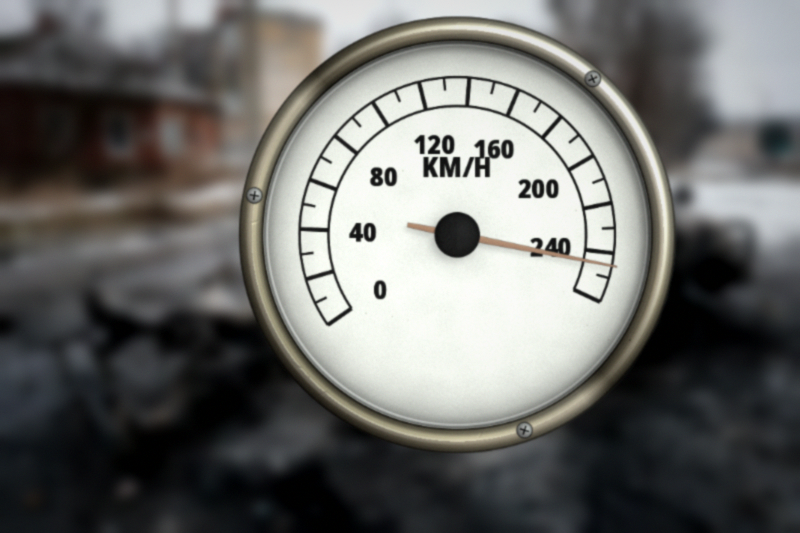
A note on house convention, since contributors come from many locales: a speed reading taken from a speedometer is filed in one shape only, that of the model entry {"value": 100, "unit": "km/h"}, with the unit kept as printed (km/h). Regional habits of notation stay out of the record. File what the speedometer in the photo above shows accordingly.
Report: {"value": 245, "unit": "km/h"}
